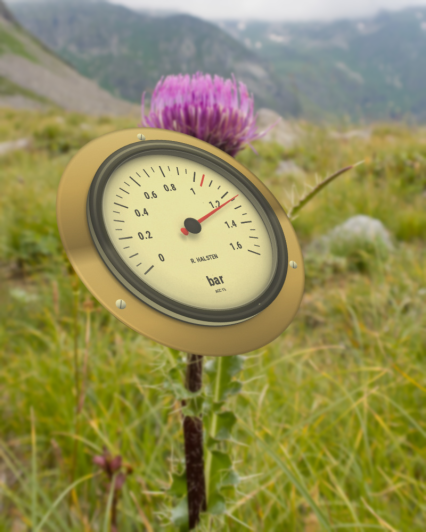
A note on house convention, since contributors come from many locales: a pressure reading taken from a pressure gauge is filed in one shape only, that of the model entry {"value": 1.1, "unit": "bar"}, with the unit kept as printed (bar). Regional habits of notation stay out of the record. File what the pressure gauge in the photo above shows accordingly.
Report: {"value": 1.25, "unit": "bar"}
